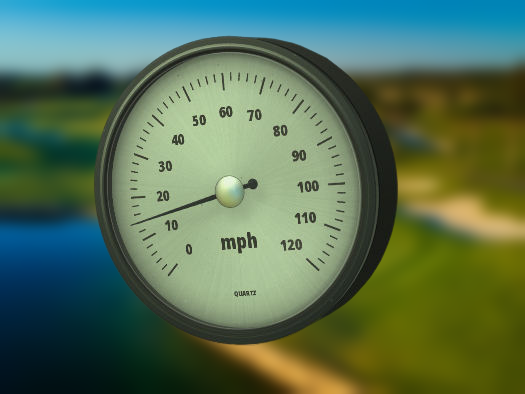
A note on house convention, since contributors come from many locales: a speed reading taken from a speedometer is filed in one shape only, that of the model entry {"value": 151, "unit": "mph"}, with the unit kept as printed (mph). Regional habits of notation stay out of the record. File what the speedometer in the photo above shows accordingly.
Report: {"value": 14, "unit": "mph"}
